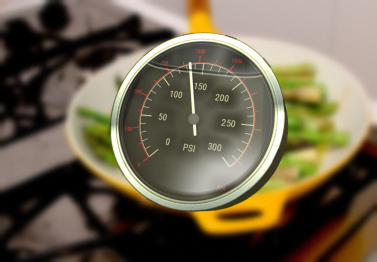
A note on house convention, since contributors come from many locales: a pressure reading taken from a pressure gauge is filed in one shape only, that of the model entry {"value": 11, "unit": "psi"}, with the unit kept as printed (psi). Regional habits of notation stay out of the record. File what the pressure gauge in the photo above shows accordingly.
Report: {"value": 135, "unit": "psi"}
